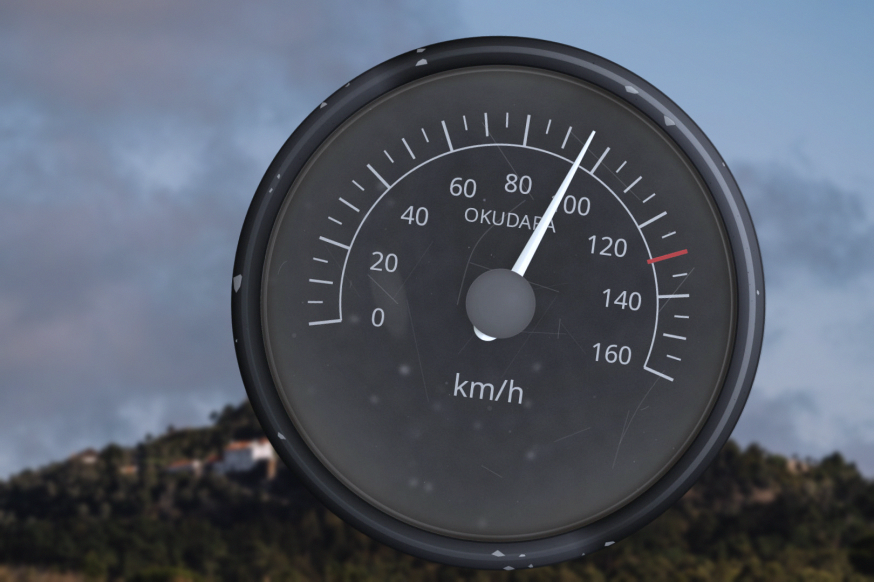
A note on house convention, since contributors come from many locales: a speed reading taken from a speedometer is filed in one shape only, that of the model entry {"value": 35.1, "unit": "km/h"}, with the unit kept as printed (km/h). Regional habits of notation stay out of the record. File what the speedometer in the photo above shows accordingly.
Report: {"value": 95, "unit": "km/h"}
